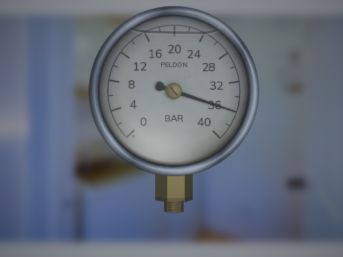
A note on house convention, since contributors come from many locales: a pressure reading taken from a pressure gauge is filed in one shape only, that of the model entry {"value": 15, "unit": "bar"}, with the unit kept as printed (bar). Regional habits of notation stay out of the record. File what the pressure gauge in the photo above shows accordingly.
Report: {"value": 36, "unit": "bar"}
